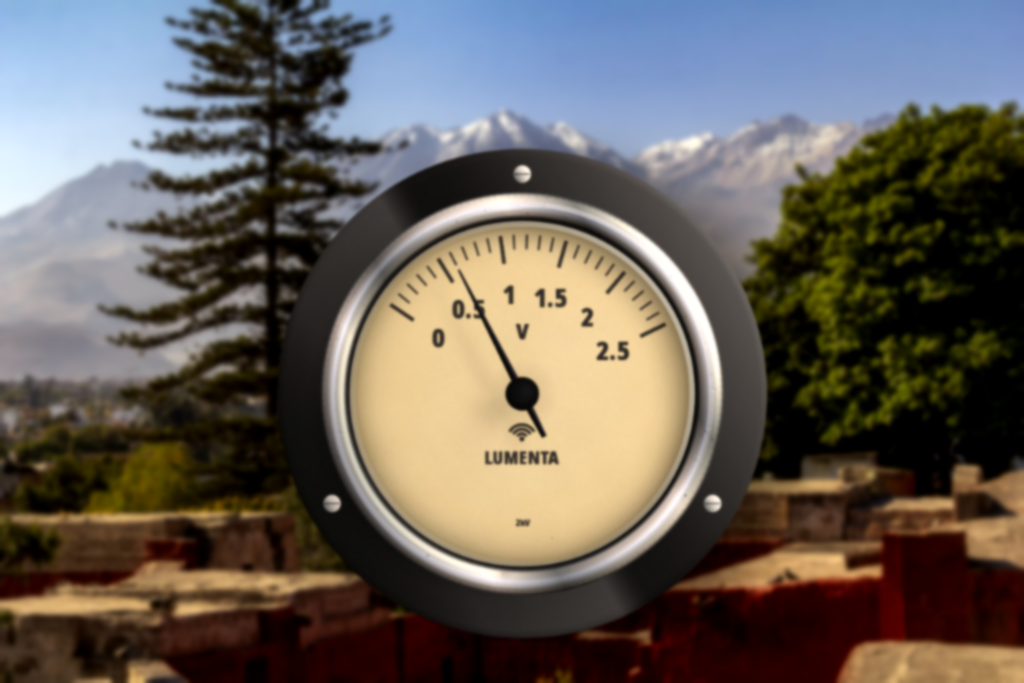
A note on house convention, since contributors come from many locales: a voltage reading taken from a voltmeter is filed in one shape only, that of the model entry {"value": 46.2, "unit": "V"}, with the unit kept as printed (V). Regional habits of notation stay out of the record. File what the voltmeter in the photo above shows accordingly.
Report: {"value": 0.6, "unit": "V"}
